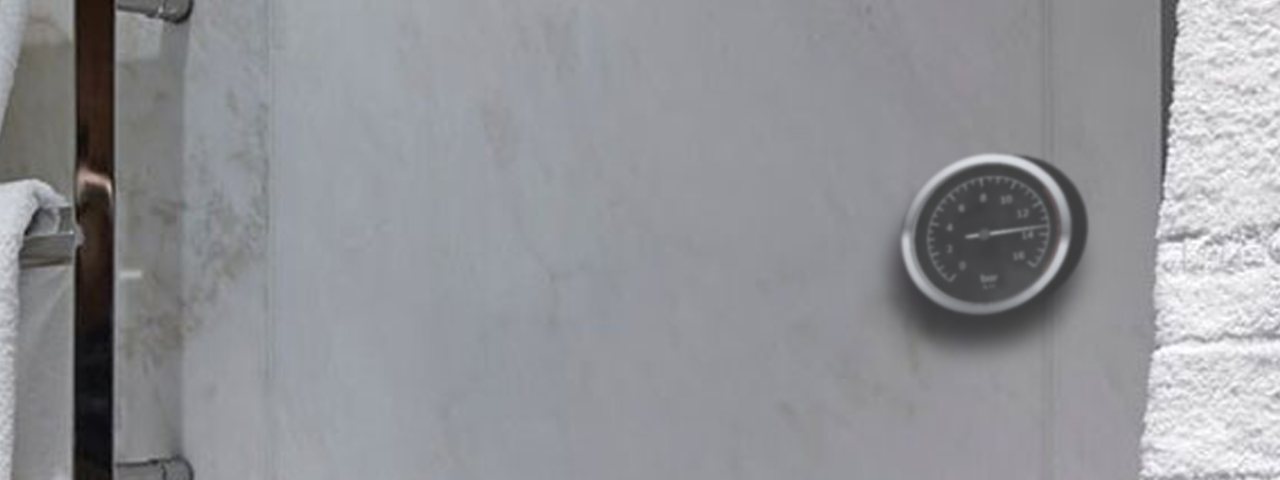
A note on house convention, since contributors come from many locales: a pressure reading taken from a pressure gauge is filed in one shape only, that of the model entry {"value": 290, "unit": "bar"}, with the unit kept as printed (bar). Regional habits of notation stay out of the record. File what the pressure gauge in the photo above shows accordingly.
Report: {"value": 13.5, "unit": "bar"}
